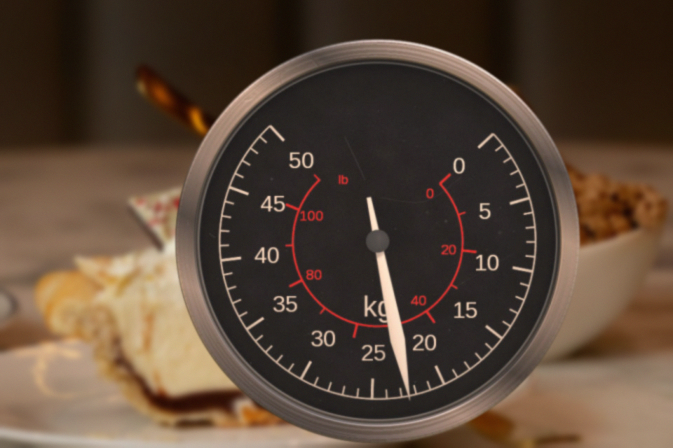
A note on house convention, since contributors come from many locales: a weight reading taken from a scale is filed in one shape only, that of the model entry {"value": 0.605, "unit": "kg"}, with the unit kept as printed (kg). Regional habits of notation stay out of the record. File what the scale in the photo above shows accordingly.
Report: {"value": 22.5, "unit": "kg"}
